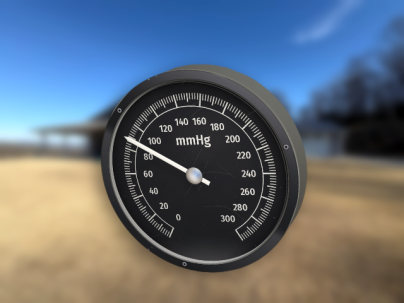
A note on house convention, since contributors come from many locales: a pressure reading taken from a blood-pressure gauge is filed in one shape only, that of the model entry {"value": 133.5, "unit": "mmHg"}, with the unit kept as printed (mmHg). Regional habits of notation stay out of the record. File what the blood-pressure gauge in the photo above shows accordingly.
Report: {"value": 90, "unit": "mmHg"}
